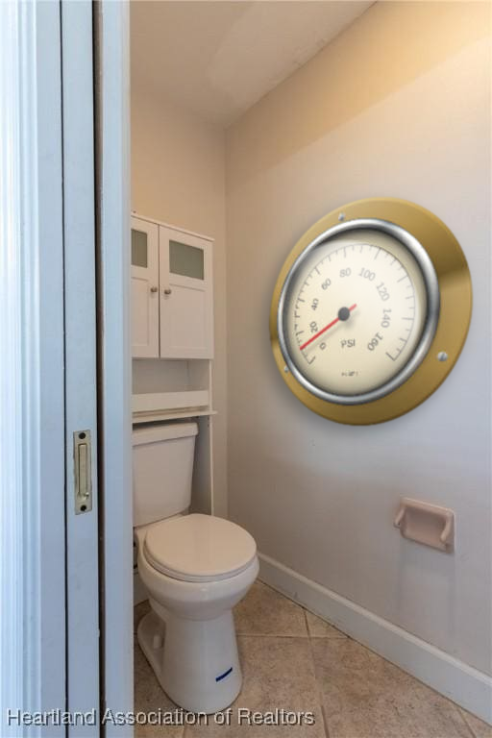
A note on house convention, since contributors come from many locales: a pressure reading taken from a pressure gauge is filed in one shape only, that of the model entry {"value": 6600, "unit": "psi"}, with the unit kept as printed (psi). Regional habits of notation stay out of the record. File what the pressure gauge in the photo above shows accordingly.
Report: {"value": 10, "unit": "psi"}
